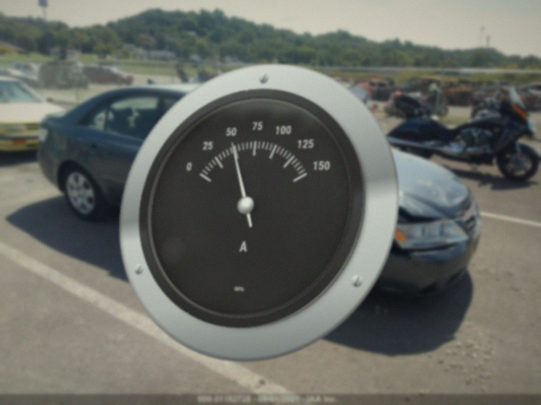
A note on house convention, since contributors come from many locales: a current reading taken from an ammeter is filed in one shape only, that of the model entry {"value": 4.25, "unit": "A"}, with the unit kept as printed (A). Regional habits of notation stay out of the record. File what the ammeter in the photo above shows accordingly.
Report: {"value": 50, "unit": "A"}
